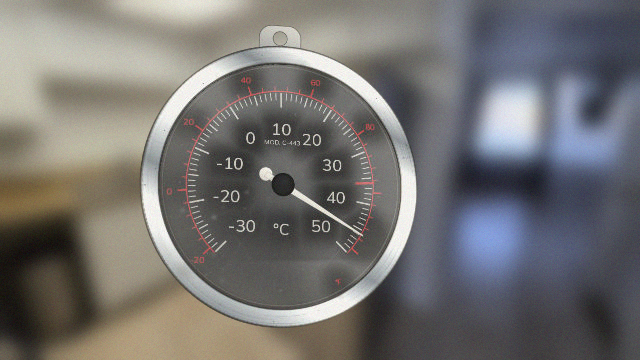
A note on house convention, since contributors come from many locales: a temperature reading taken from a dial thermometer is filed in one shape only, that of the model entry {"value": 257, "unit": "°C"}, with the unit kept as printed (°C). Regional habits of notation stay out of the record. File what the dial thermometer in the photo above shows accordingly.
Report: {"value": 46, "unit": "°C"}
